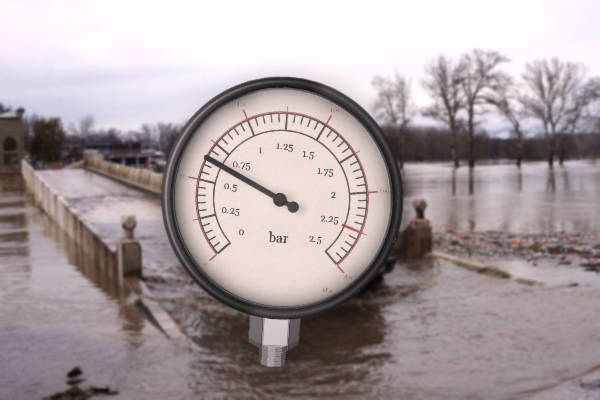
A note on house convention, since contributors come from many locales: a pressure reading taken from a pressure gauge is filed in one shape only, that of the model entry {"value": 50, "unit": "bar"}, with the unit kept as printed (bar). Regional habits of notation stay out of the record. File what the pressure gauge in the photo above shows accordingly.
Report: {"value": 0.65, "unit": "bar"}
